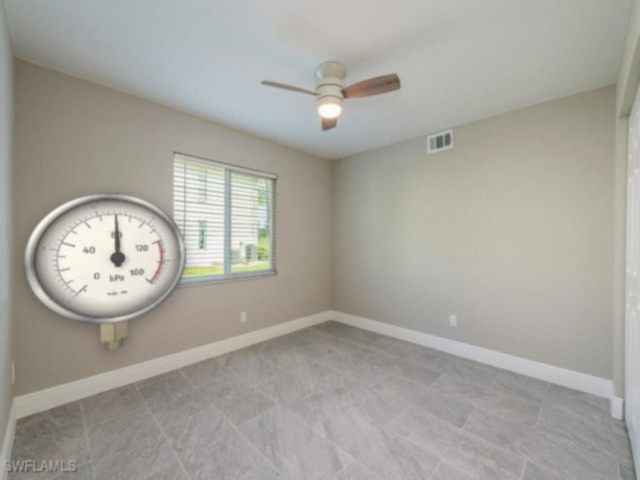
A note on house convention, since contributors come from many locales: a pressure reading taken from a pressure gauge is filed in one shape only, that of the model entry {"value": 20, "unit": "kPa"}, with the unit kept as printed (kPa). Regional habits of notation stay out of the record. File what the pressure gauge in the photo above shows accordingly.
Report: {"value": 80, "unit": "kPa"}
